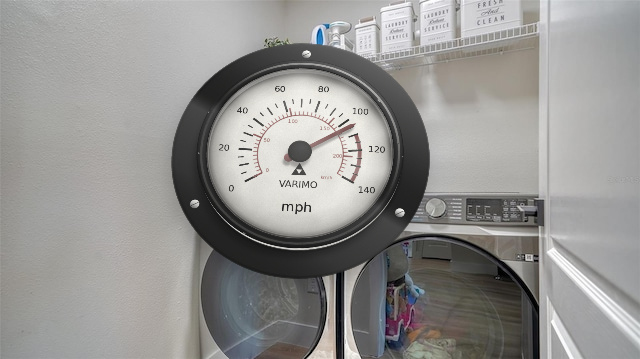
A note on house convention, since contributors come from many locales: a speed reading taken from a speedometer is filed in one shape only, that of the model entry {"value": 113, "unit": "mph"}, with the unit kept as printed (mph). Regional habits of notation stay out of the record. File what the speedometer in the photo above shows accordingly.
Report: {"value": 105, "unit": "mph"}
